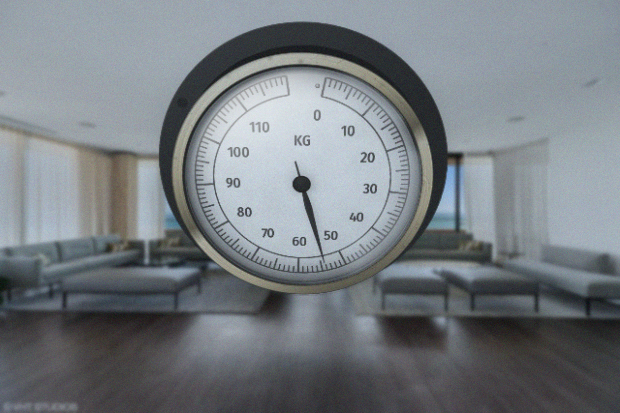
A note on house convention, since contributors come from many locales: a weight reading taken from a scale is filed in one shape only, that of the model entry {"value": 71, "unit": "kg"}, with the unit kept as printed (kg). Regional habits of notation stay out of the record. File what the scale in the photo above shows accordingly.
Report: {"value": 54, "unit": "kg"}
